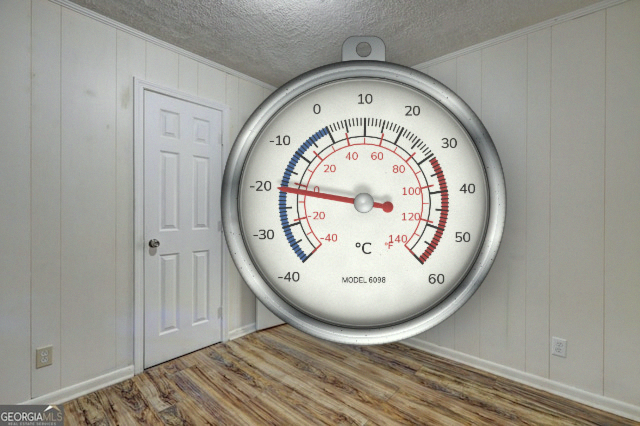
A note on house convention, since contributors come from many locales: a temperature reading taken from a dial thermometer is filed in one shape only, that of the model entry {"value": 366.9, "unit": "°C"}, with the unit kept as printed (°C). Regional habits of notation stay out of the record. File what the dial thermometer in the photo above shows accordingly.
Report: {"value": -20, "unit": "°C"}
